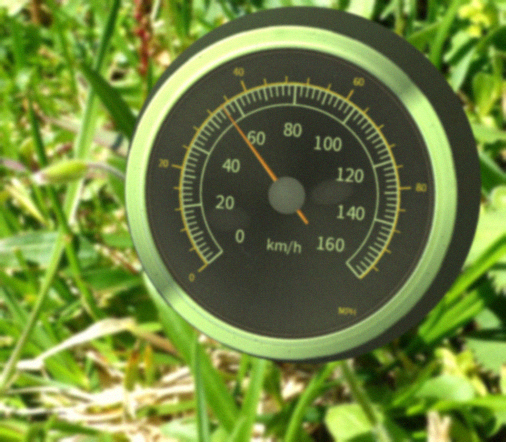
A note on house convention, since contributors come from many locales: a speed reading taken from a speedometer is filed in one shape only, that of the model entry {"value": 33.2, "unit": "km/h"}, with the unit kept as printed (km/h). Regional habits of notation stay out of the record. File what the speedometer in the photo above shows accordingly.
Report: {"value": 56, "unit": "km/h"}
